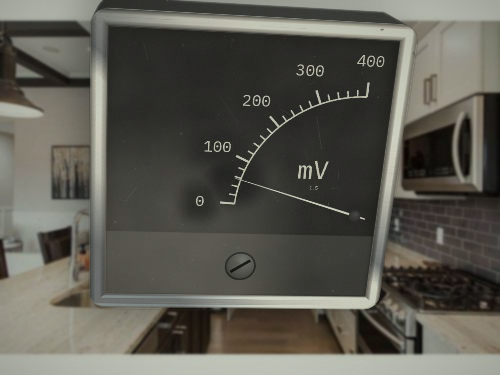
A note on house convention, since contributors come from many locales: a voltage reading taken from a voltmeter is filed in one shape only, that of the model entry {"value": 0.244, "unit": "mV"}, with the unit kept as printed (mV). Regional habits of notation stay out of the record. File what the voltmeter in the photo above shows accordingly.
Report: {"value": 60, "unit": "mV"}
